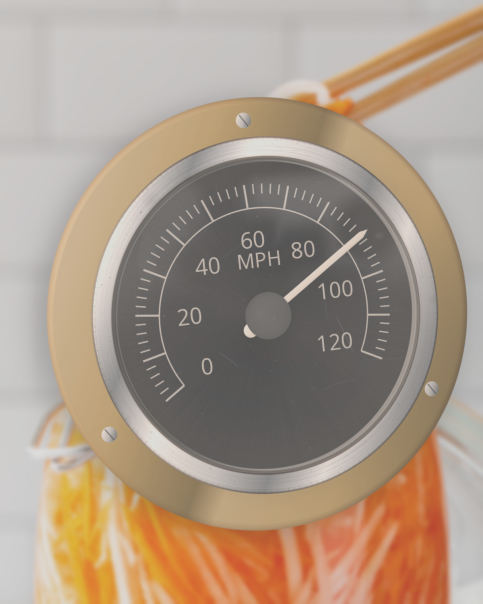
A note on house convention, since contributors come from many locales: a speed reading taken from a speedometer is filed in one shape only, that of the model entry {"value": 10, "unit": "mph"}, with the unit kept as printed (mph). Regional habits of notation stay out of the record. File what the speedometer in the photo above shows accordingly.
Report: {"value": 90, "unit": "mph"}
